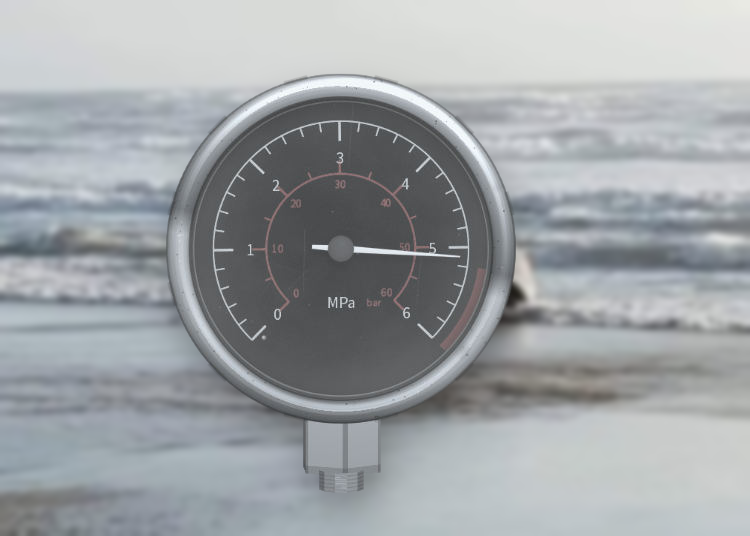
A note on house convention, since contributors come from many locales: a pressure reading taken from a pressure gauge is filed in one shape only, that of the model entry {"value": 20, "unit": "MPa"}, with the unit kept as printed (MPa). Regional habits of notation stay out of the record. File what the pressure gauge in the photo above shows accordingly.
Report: {"value": 5.1, "unit": "MPa"}
